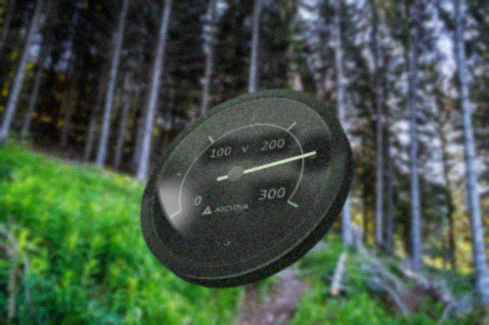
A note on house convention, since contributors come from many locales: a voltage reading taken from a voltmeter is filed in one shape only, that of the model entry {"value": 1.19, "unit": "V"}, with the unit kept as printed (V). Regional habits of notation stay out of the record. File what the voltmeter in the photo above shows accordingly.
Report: {"value": 250, "unit": "V"}
